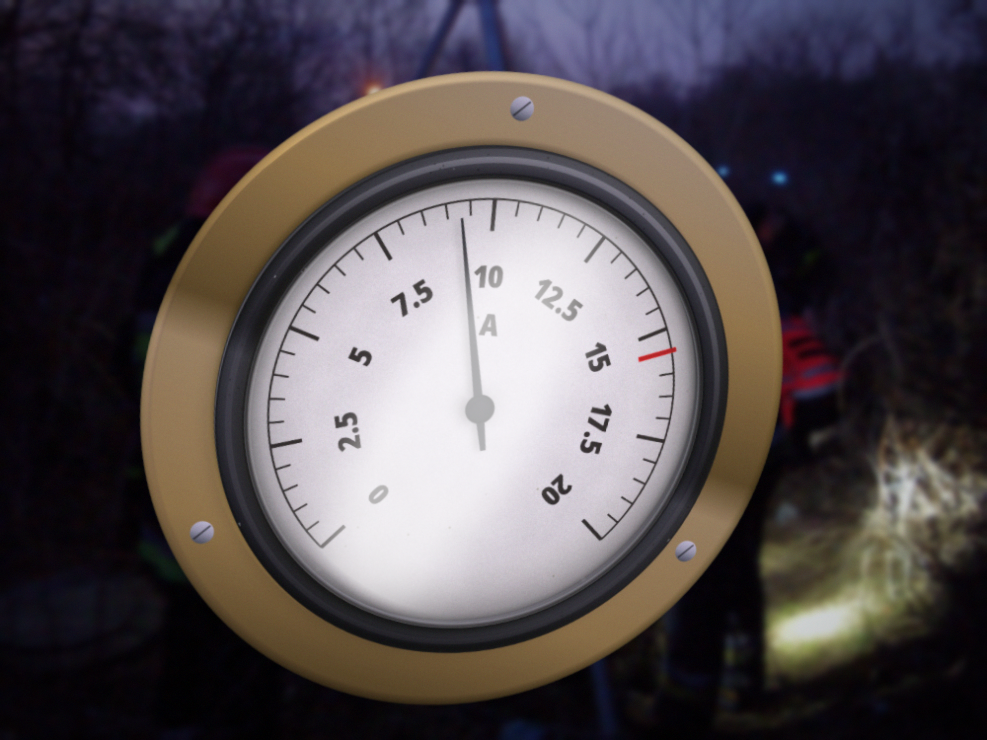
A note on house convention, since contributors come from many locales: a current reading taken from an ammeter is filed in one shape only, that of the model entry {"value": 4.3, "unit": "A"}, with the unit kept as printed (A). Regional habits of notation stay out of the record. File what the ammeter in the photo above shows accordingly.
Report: {"value": 9.25, "unit": "A"}
